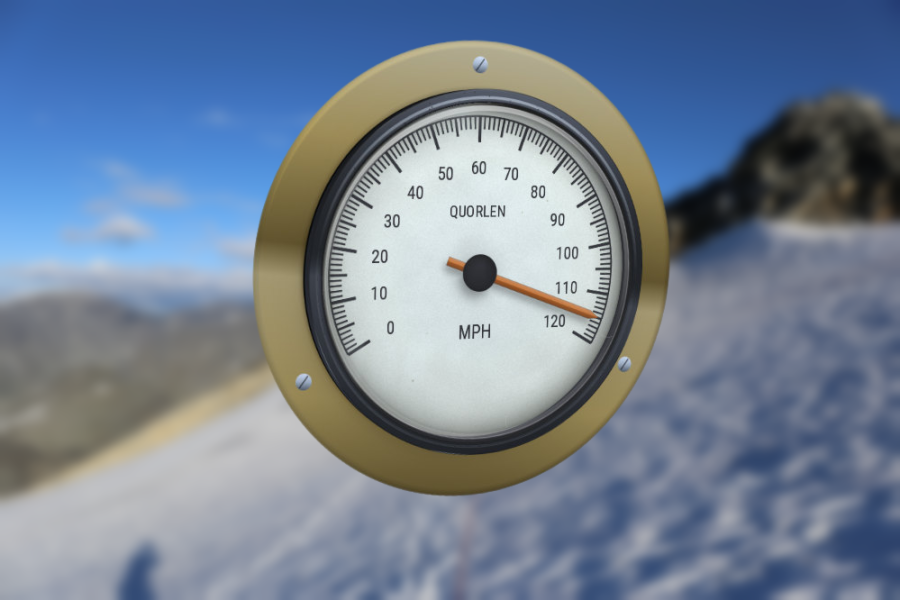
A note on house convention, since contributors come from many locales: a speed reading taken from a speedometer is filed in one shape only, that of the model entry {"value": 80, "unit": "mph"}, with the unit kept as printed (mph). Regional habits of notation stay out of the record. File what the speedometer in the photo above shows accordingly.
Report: {"value": 115, "unit": "mph"}
